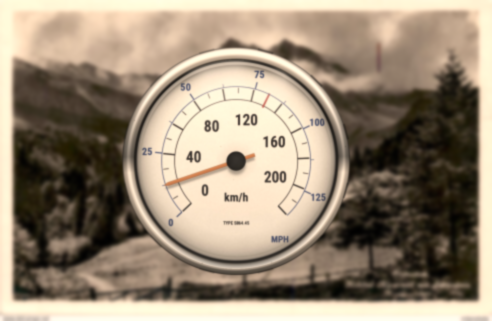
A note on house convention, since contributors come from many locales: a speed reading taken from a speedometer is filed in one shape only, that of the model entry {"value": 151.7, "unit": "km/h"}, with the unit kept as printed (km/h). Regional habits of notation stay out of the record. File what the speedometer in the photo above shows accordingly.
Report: {"value": 20, "unit": "km/h"}
